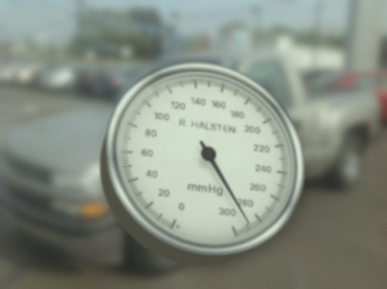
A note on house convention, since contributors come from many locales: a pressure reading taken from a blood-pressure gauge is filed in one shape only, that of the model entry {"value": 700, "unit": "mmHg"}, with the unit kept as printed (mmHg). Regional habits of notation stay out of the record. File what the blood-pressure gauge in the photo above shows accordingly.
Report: {"value": 290, "unit": "mmHg"}
